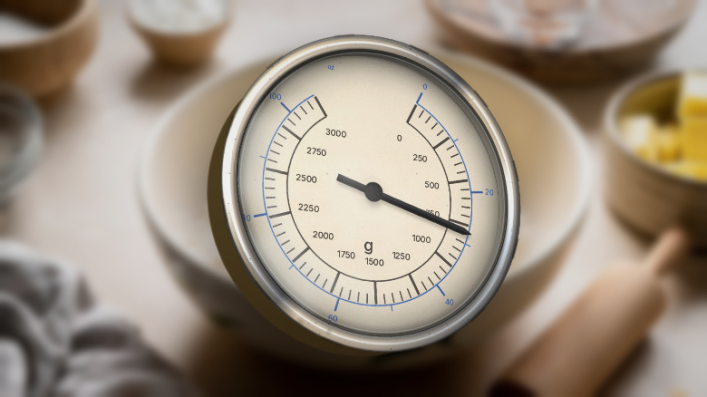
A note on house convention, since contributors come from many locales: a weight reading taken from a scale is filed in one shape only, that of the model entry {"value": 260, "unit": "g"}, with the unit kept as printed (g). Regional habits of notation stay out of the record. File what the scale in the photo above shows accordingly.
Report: {"value": 800, "unit": "g"}
